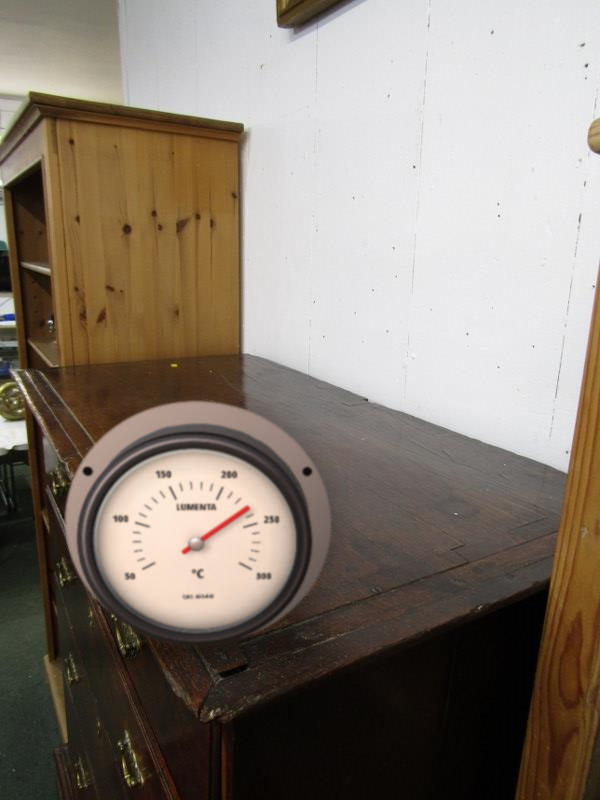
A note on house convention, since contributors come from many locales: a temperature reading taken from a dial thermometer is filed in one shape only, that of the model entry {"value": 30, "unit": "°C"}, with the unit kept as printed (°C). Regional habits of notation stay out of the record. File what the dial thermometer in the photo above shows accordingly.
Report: {"value": 230, "unit": "°C"}
